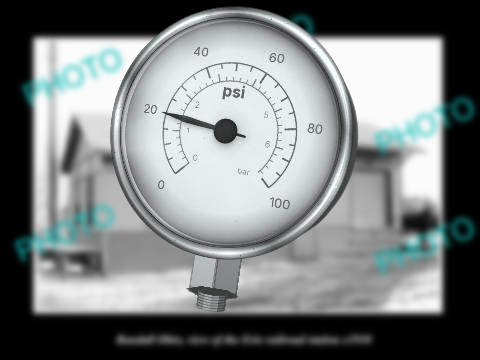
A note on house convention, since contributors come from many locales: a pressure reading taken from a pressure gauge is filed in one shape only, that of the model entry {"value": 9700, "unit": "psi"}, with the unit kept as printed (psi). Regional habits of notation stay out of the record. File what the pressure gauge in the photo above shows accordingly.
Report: {"value": 20, "unit": "psi"}
